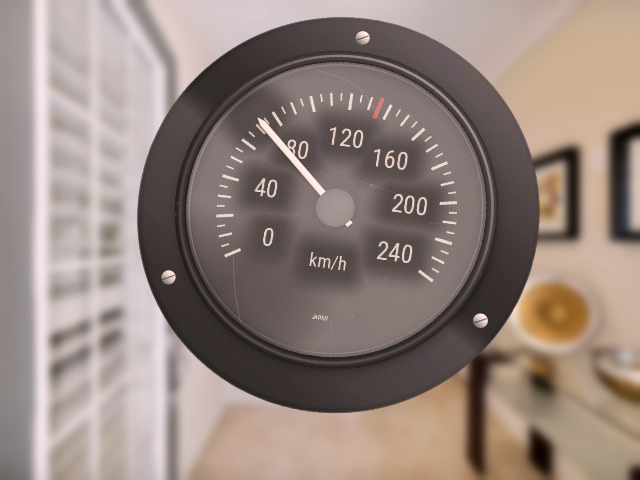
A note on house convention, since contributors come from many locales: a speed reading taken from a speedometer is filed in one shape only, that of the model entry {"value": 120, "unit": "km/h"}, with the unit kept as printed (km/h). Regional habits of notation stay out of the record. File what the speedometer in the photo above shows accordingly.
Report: {"value": 72.5, "unit": "km/h"}
